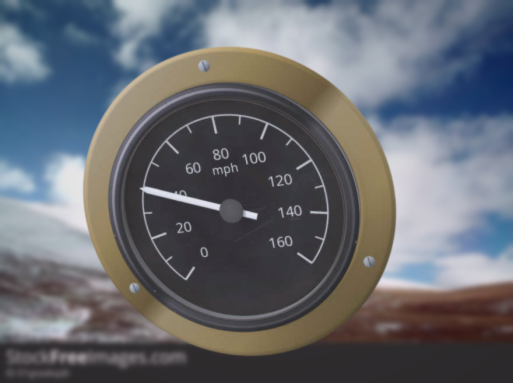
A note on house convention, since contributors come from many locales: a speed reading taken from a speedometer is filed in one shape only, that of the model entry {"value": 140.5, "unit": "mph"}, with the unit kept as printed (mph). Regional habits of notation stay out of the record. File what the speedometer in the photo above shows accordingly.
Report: {"value": 40, "unit": "mph"}
